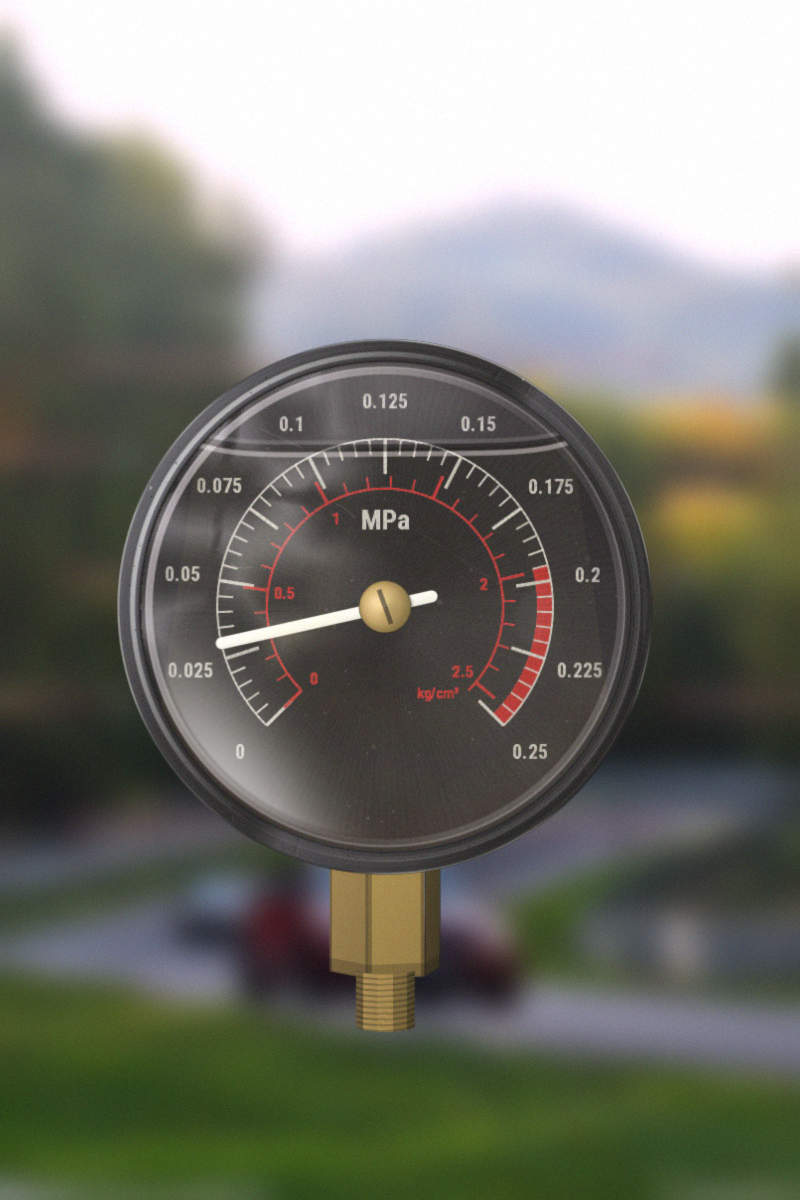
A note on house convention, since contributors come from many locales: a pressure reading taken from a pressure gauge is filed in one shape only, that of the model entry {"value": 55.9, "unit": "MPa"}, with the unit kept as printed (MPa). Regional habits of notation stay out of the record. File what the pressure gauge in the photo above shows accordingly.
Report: {"value": 0.03, "unit": "MPa"}
